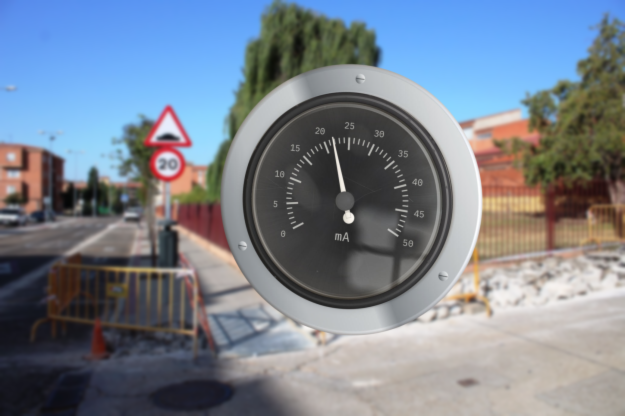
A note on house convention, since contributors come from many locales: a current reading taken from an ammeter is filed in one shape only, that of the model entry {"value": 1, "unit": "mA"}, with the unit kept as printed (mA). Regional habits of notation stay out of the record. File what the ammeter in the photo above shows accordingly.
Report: {"value": 22, "unit": "mA"}
